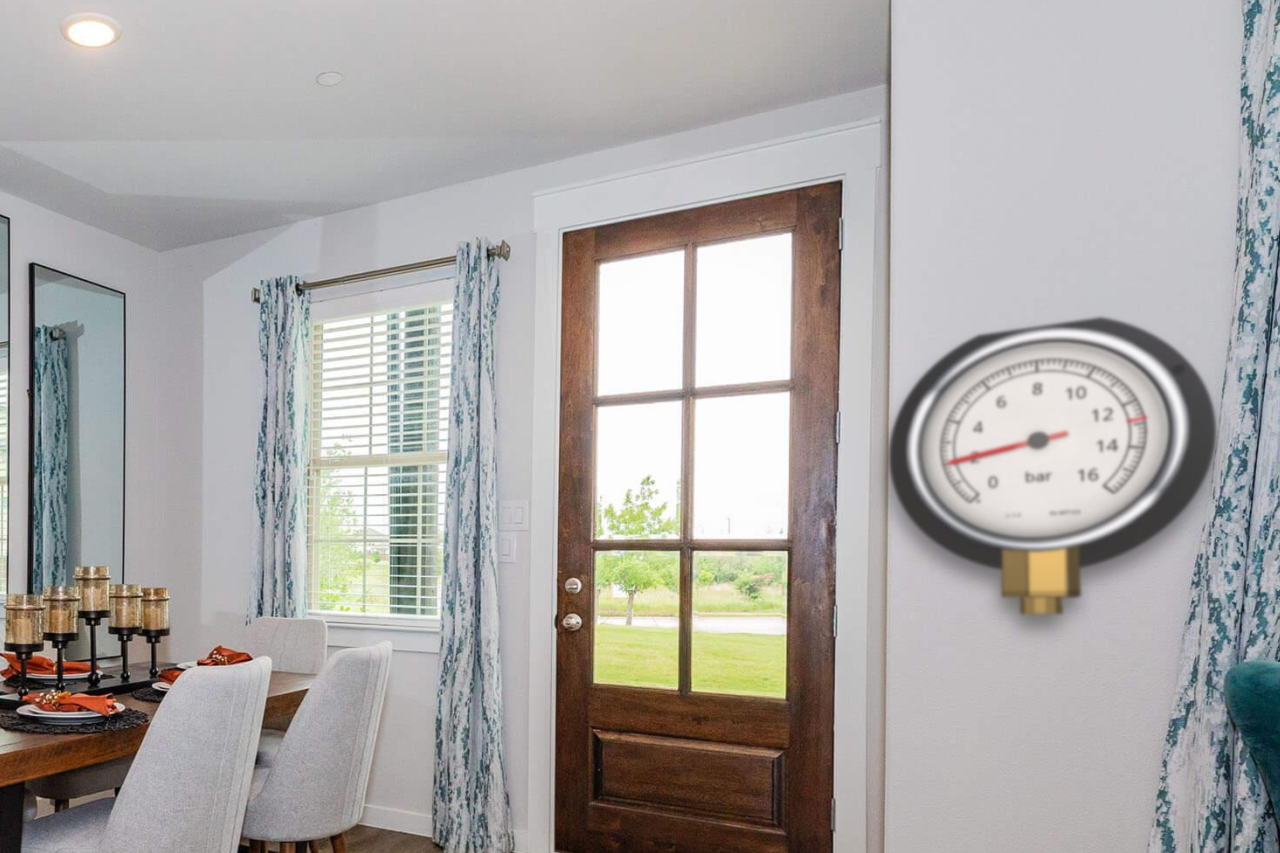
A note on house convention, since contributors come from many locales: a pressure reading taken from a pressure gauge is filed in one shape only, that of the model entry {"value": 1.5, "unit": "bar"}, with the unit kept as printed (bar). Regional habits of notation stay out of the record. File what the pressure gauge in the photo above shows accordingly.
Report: {"value": 2, "unit": "bar"}
